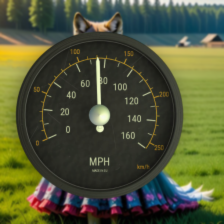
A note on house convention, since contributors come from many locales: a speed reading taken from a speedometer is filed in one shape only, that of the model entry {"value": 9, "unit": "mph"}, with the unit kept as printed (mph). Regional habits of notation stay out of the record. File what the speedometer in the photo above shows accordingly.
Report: {"value": 75, "unit": "mph"}
